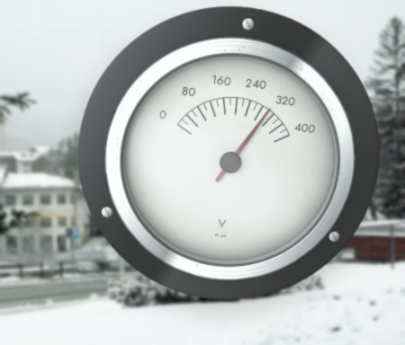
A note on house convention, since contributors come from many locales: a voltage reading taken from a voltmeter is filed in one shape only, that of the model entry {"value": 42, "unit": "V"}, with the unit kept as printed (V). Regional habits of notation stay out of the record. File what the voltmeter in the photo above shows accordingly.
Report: {"value": 300, "unit": "V"}
